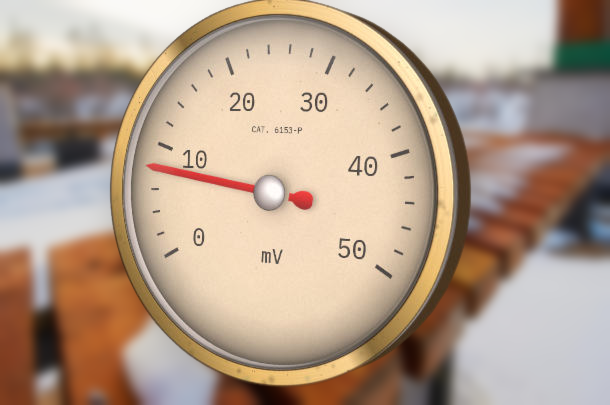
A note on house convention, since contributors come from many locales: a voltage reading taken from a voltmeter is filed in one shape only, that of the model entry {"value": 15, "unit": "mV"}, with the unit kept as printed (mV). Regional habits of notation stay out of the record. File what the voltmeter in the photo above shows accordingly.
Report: {"value": 8, "unit": "mV"}
